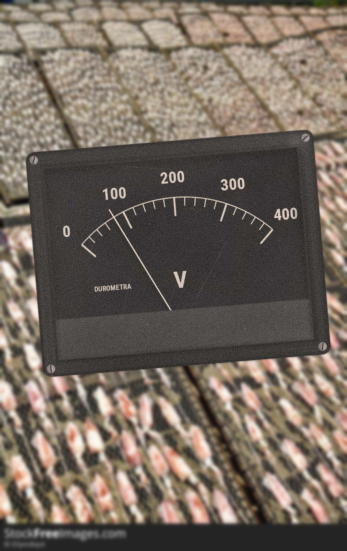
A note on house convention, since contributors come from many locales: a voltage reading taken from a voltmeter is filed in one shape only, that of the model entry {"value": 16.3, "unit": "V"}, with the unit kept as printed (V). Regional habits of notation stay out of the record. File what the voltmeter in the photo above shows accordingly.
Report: {"value": 80, "unit": "V"}
